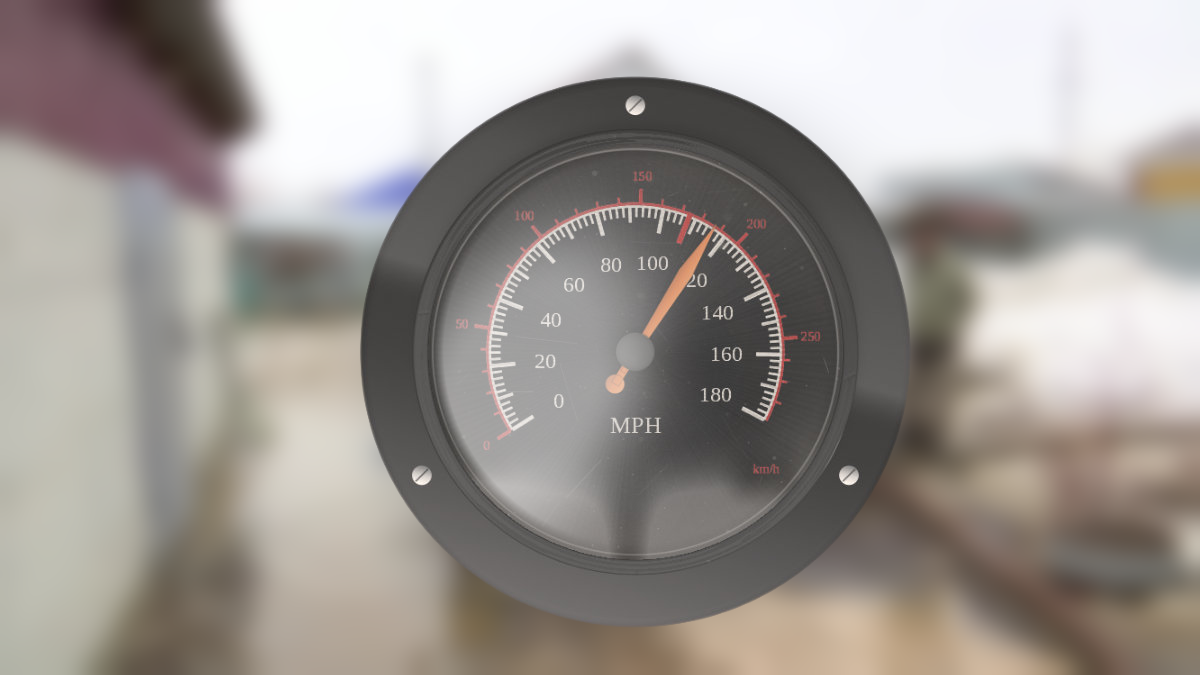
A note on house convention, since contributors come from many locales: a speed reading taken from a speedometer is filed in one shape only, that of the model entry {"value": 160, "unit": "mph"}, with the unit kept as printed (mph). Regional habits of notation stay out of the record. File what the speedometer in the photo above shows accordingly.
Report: {"value": 116, "unit": "mph"}
